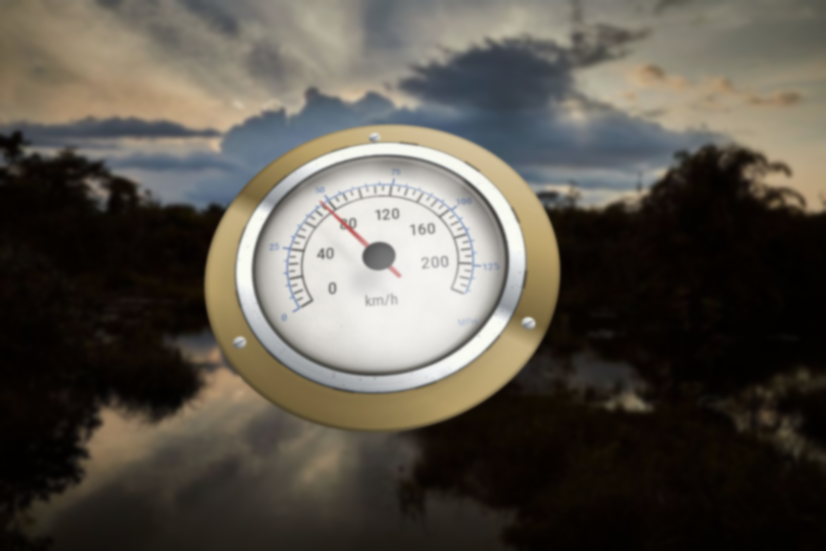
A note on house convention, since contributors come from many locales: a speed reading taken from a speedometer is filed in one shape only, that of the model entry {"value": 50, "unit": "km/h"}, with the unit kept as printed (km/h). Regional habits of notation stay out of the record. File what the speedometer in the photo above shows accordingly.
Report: {"value": 75, "unit": "km/h"}
